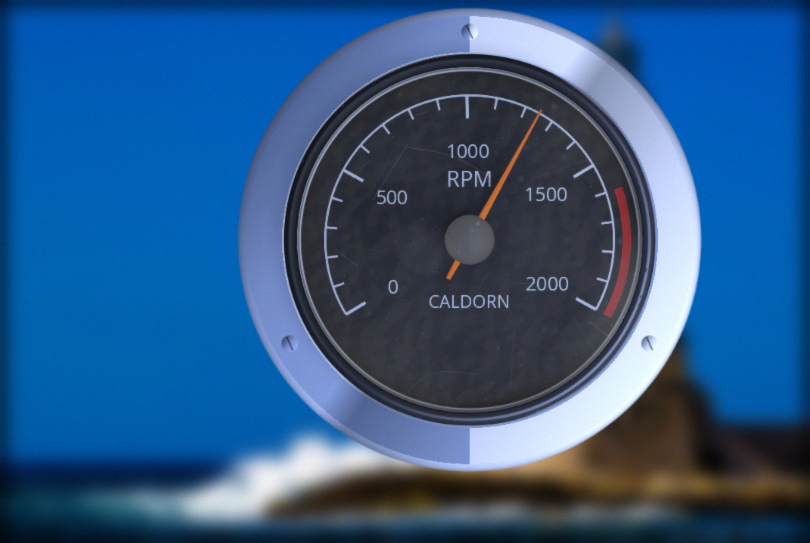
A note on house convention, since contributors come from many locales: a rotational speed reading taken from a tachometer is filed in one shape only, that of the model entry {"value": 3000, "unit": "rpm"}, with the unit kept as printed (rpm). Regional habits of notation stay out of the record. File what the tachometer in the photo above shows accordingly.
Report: {"value": 1250, "unit": "rpm"}
